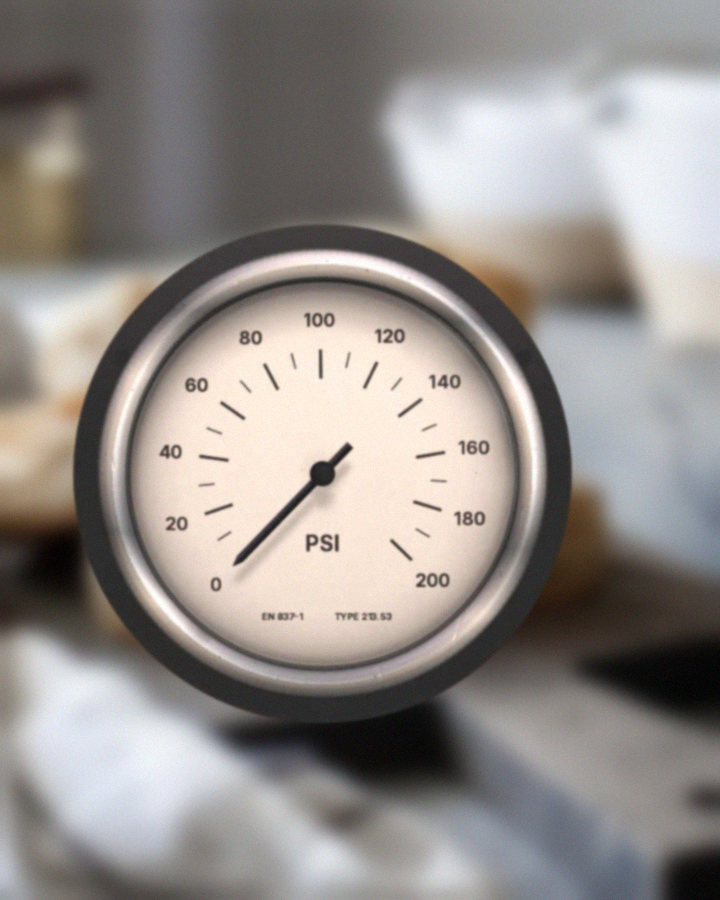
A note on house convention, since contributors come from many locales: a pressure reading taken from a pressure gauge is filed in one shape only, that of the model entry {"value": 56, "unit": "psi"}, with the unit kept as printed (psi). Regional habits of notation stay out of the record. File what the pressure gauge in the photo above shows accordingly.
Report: {"value": 0, "unit": "psi"}
